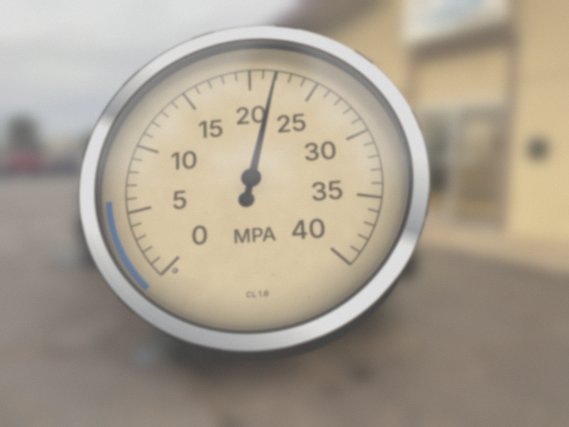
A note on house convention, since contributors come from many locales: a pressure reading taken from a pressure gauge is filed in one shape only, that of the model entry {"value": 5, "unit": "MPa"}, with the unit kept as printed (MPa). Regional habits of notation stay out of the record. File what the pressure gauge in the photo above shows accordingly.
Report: {"value": 22, "unit": "MPa"}
